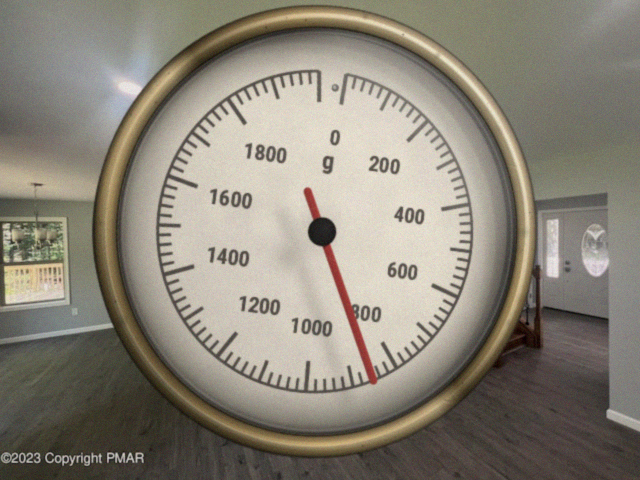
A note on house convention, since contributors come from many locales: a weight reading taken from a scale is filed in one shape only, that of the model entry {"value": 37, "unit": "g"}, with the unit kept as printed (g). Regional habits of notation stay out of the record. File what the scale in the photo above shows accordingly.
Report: {"value": 860, "unit": "g"}
